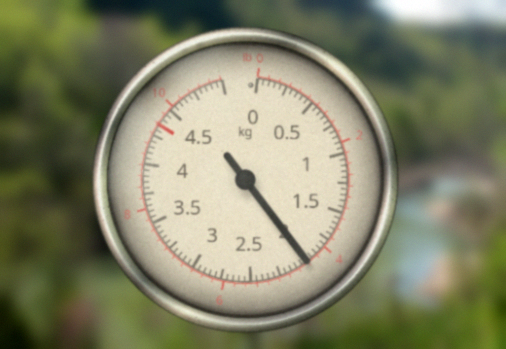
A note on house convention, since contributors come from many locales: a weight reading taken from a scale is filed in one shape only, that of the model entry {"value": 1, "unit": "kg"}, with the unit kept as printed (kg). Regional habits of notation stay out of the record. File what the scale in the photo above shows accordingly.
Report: {"value": 2, "unit": "kg"}
